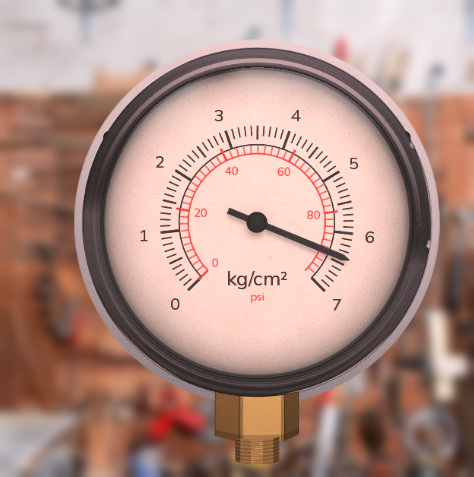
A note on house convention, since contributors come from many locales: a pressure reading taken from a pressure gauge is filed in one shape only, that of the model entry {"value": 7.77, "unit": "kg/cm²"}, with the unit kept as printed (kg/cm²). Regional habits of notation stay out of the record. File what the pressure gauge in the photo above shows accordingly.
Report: {"value": 6.4, "unit": "kg/cm²"}
